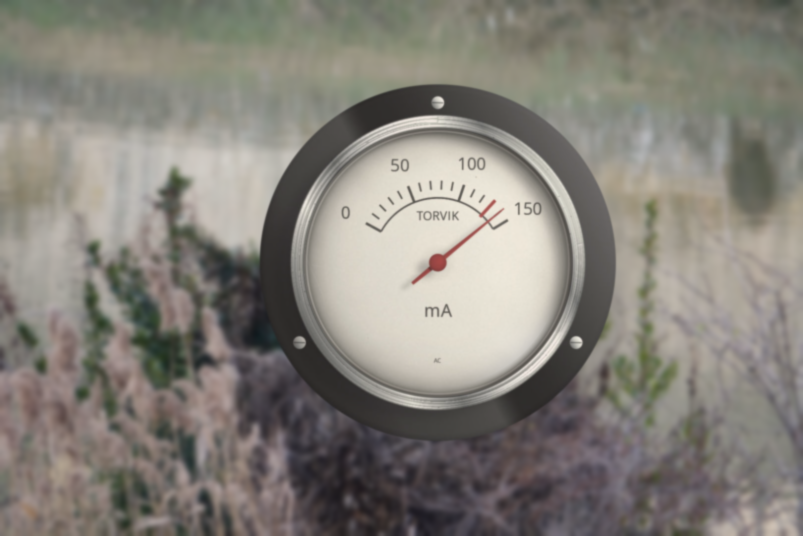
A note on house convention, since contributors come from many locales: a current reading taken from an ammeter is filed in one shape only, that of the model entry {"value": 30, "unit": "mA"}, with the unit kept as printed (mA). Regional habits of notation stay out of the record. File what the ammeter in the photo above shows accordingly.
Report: {"value": 140, "unit": "mA"}
